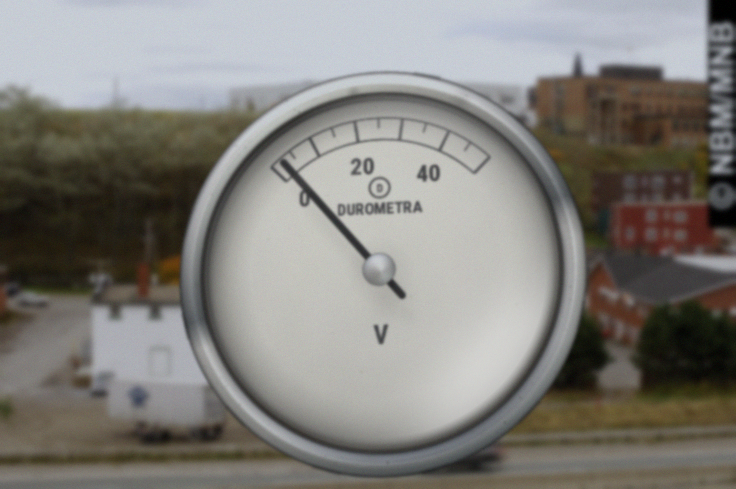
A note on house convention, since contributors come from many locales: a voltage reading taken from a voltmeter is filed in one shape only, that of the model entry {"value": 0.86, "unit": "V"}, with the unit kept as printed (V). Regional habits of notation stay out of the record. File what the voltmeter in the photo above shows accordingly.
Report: {"value": 2.5, "unit": "V"}
